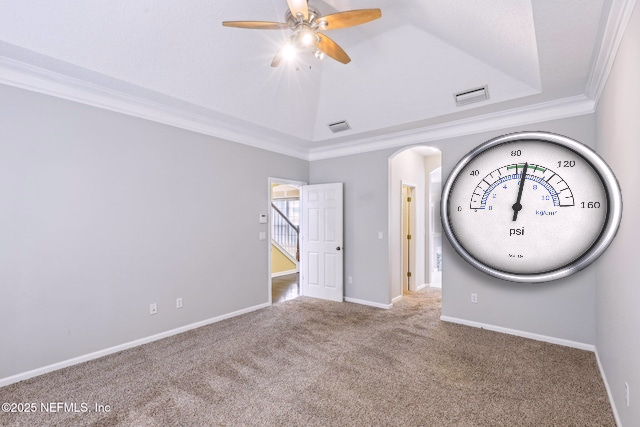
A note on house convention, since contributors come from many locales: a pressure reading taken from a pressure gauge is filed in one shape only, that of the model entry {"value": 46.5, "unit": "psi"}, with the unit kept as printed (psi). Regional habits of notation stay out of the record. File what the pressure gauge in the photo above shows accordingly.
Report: {"value": 90, "unit": "psi"}
